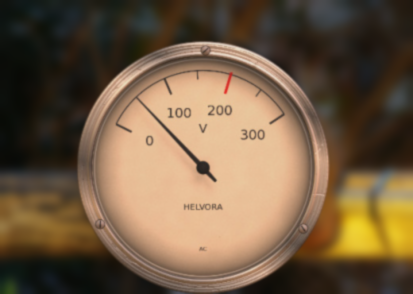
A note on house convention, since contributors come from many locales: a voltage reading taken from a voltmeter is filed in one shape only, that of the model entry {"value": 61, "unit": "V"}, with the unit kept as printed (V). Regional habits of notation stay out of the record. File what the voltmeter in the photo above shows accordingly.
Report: {"value": 50, "unit": "V"}
